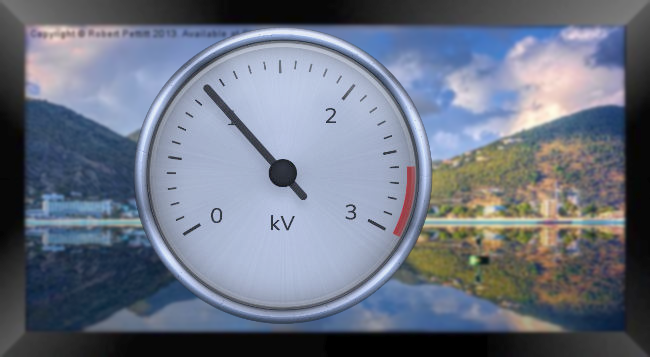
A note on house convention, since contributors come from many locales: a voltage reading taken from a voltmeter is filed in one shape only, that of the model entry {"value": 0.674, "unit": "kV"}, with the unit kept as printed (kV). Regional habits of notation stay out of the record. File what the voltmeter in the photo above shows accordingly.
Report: {"value": 1, "unit": "kV"}
